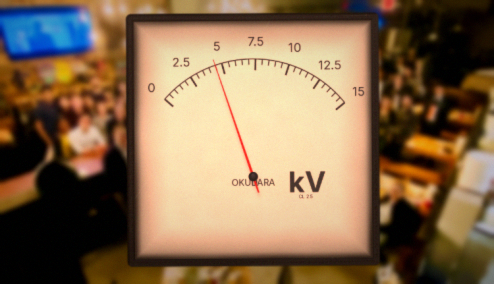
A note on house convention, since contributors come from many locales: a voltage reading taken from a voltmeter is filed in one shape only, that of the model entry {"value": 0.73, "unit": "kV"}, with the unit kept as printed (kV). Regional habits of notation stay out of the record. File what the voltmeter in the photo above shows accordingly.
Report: {"value": 4.5, "unit": "kV"}
